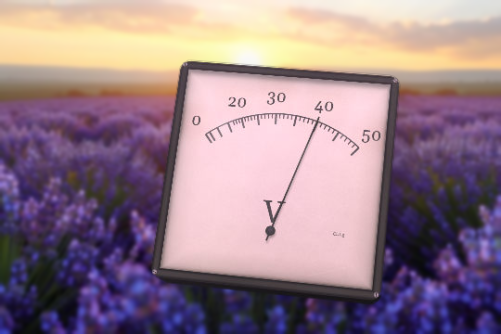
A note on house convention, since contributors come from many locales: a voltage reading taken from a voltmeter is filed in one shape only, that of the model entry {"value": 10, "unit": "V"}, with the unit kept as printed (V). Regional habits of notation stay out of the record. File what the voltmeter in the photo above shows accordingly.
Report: {"value": 40, "unit": "V"}
